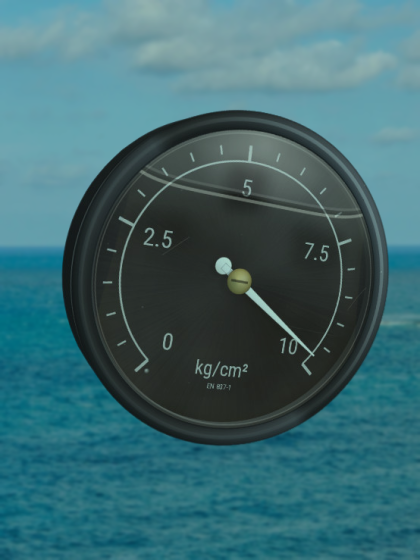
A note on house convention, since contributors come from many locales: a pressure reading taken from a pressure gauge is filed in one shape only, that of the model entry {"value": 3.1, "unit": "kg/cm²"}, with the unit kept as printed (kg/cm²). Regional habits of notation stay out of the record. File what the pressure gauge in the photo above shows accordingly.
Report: {"value": 9.75, "unit": "kg/cm²"}
